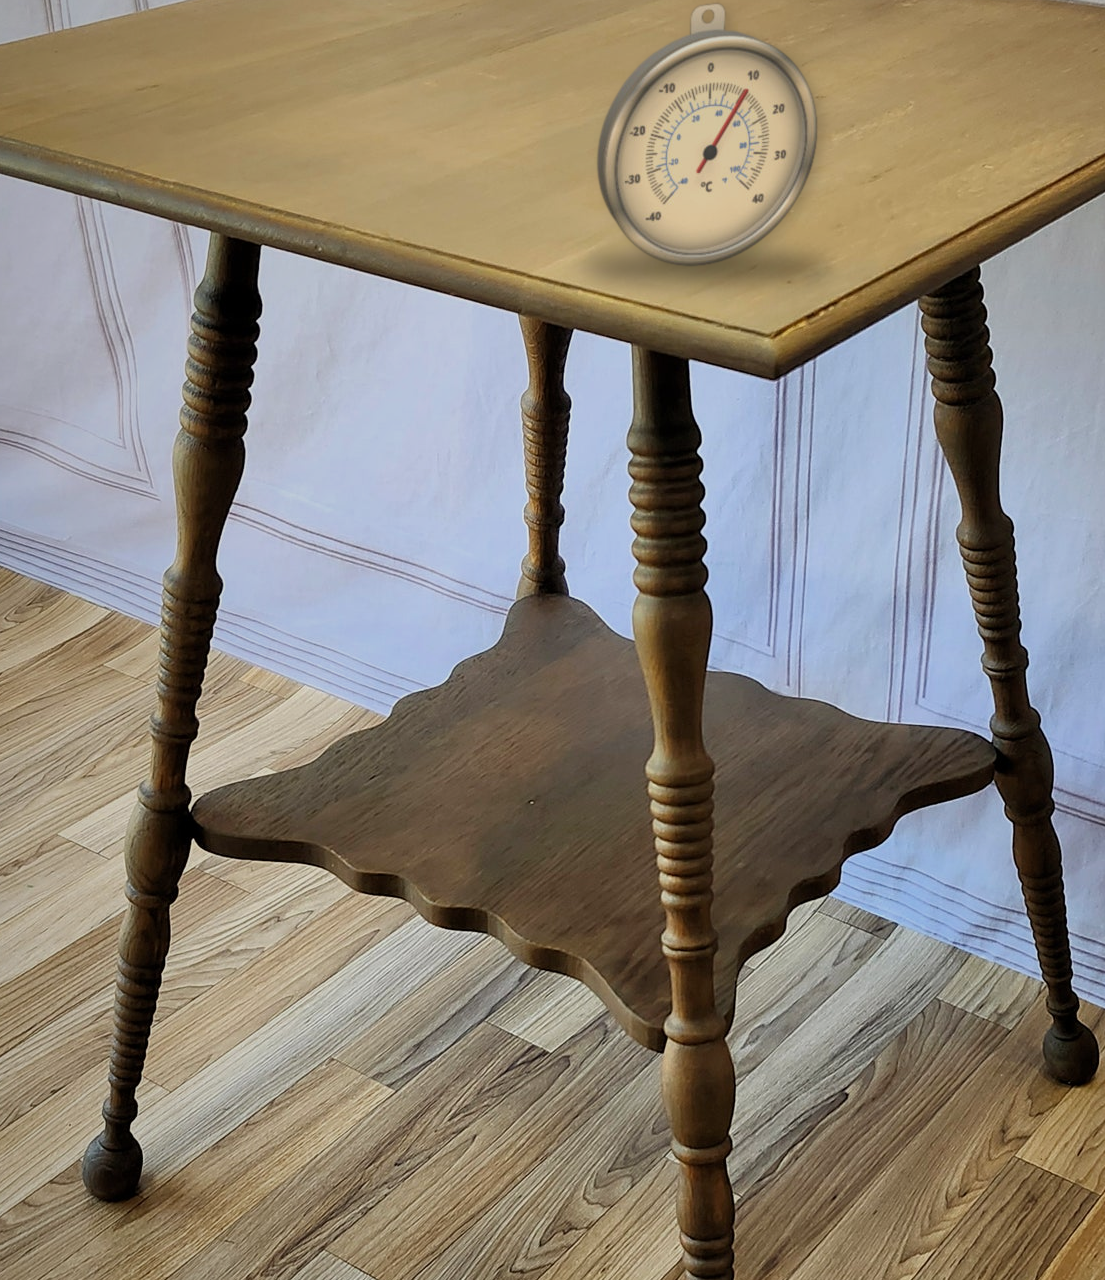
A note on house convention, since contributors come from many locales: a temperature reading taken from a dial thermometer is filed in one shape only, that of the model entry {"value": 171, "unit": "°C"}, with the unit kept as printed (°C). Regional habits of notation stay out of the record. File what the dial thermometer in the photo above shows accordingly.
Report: {"value": 10, "unit": "°C"}
